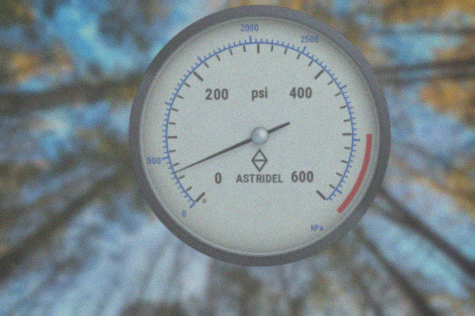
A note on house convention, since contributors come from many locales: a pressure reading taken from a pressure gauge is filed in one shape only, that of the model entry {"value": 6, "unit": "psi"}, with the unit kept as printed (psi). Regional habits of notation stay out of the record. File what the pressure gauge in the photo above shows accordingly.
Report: {"value": 50, "unit": "psi"}
